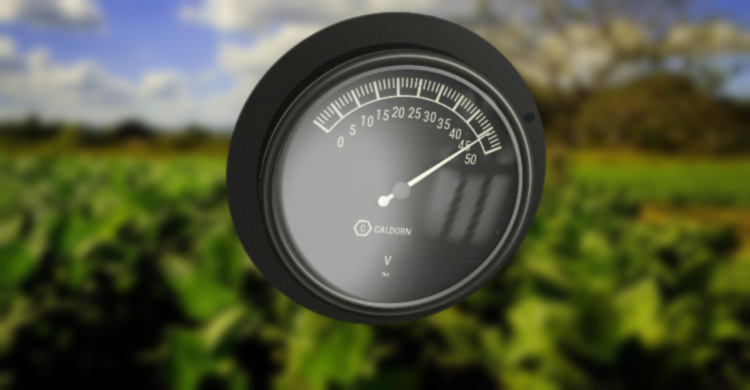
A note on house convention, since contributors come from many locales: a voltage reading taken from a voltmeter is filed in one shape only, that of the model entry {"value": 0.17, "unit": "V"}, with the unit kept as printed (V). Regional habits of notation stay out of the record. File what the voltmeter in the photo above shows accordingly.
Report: {"value": 45, "unit": "V"}
